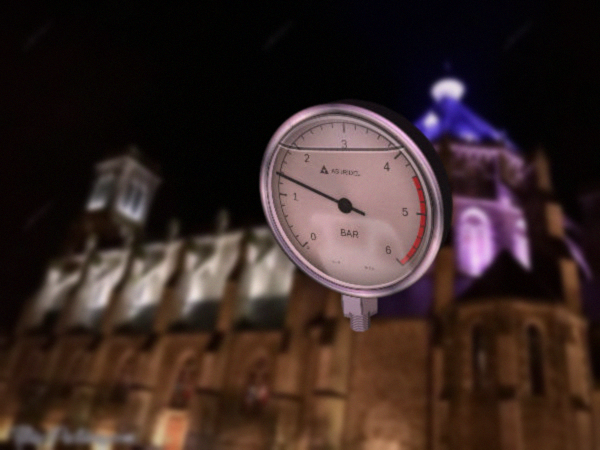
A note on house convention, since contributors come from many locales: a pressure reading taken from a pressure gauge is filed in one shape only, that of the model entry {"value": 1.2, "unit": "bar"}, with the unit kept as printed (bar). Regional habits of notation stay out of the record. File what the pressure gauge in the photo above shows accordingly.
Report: {"value": 1.4, "unit": "bar"}
